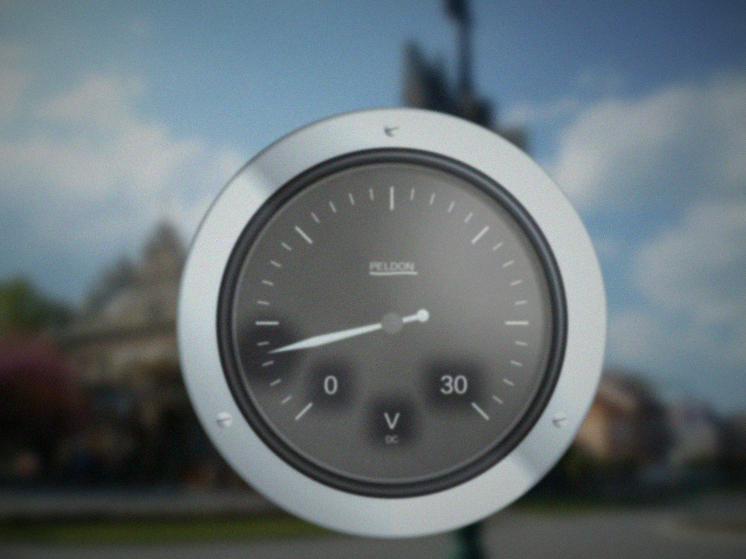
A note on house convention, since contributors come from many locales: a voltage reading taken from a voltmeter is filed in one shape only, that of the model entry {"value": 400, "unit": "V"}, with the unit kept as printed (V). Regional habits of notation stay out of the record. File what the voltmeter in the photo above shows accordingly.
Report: {"value": 3.5, "unit": "V"}
